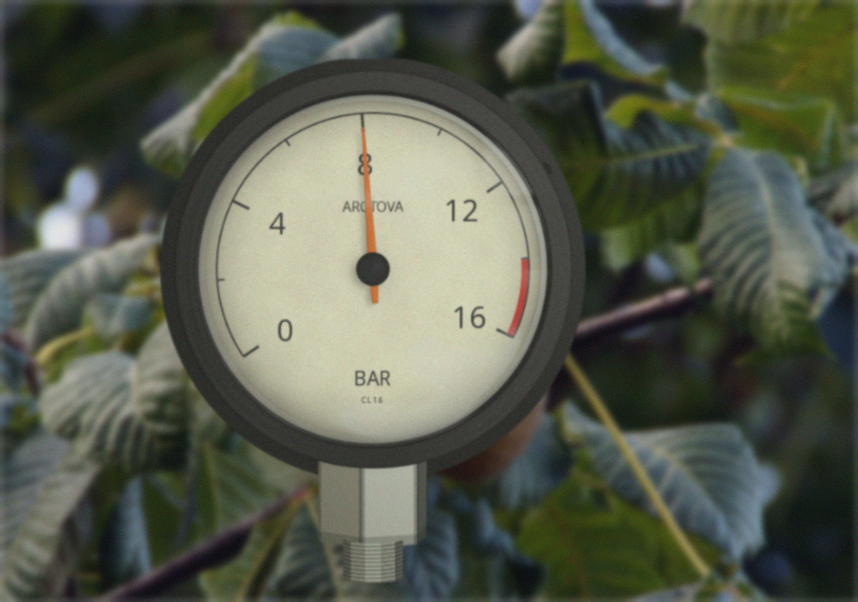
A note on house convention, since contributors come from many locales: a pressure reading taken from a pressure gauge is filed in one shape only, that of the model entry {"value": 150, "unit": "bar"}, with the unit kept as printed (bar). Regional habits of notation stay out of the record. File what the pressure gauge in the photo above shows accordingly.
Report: {"value": 8, "unit": "bar"}
